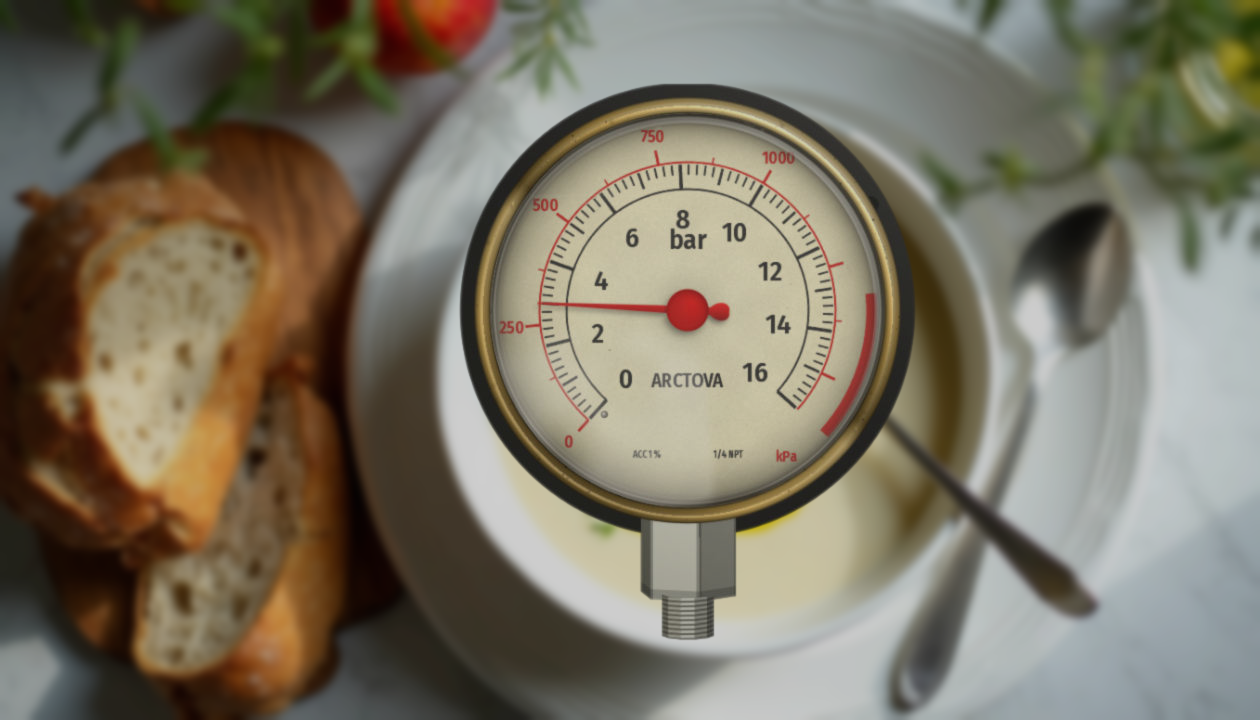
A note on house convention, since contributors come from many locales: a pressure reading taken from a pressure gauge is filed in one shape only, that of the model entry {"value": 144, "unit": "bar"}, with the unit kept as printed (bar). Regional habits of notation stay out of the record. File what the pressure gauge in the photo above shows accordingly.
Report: {"value": 3, "unit": "bar"}
